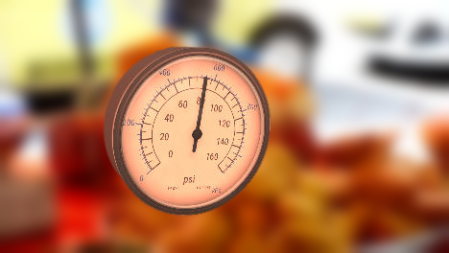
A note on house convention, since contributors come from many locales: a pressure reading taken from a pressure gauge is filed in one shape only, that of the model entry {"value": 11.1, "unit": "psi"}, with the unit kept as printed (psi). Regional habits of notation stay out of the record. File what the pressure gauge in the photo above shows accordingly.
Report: {"value": 80, "unit": "psi"}
